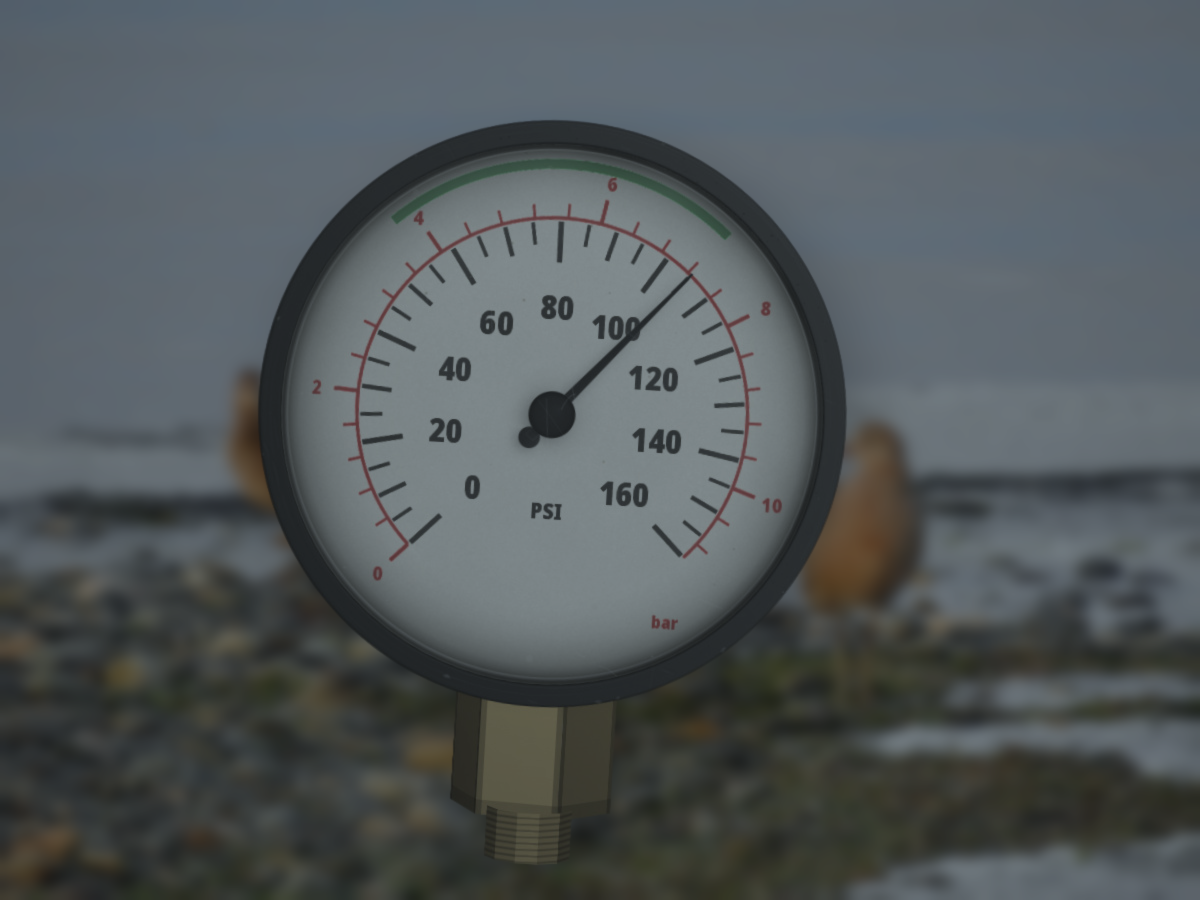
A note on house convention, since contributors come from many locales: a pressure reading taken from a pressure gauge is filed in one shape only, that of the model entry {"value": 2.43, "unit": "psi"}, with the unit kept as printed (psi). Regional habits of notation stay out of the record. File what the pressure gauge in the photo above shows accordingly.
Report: {"value": 105, "unit": "psi"}
